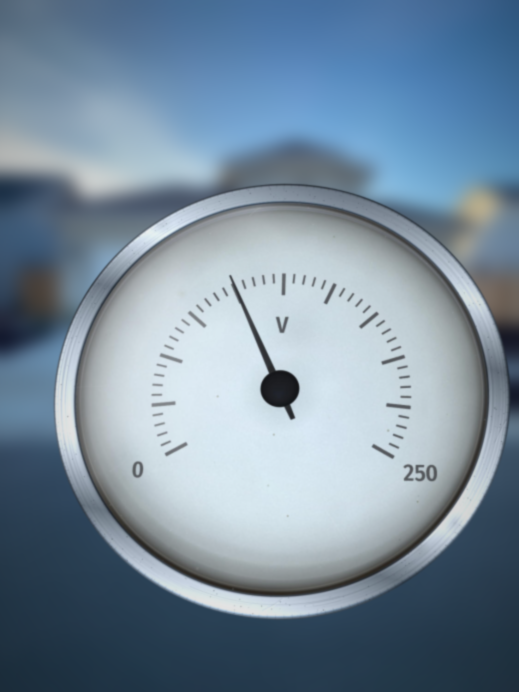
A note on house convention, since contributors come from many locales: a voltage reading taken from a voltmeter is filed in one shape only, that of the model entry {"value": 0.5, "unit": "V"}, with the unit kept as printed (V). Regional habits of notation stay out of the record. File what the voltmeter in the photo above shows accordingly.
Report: {"value": 100, "unit": "V"}
